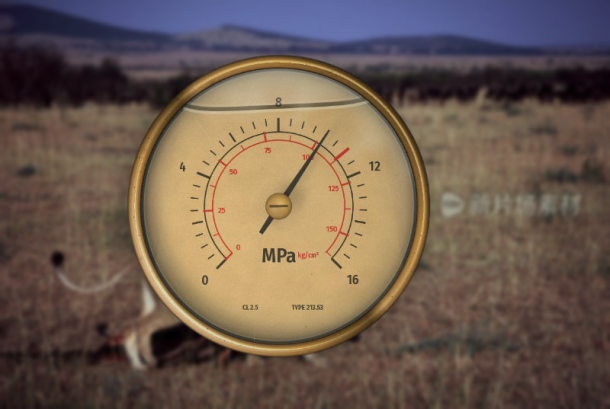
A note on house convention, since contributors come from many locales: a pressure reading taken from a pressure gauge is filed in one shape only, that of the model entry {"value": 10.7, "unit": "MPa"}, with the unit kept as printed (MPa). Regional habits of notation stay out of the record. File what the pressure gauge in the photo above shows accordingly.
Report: {"value": 10, "unit": "MPa"}
